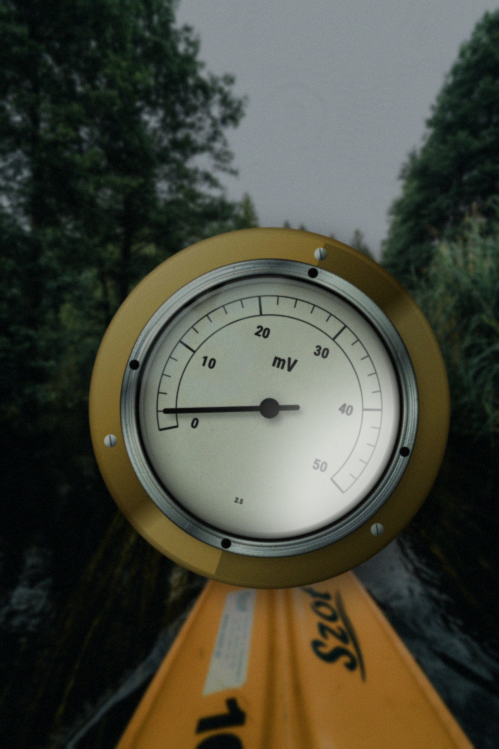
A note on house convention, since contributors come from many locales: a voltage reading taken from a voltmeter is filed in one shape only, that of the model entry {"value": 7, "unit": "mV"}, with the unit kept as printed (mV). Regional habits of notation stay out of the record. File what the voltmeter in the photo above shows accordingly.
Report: {"value": 2, "unit": "mV"}
